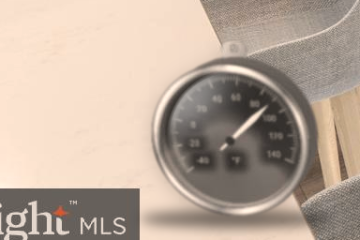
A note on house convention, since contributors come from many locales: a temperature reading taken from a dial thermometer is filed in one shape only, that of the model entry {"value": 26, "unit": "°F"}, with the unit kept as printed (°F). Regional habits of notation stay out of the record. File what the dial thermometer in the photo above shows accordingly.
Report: {"value": 90, "unit": "°F"}
